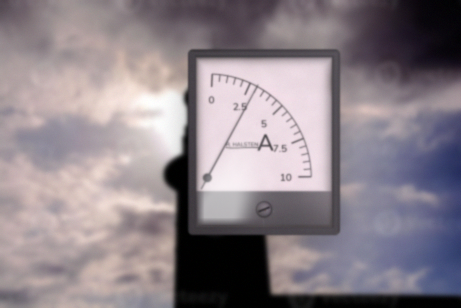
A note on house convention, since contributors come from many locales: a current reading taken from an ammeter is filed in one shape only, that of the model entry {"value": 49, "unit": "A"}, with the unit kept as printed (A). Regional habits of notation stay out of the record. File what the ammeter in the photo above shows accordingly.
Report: {"value": 3, "unit": "A"}
